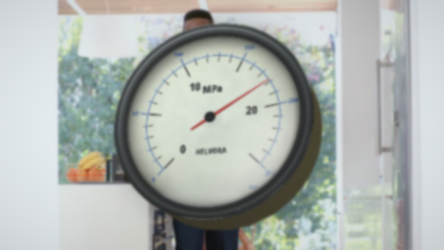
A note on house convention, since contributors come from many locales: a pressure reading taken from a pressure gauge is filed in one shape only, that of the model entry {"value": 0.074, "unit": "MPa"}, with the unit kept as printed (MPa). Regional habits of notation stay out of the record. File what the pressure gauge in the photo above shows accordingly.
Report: {"value": 18, "unit": "MPa"}
